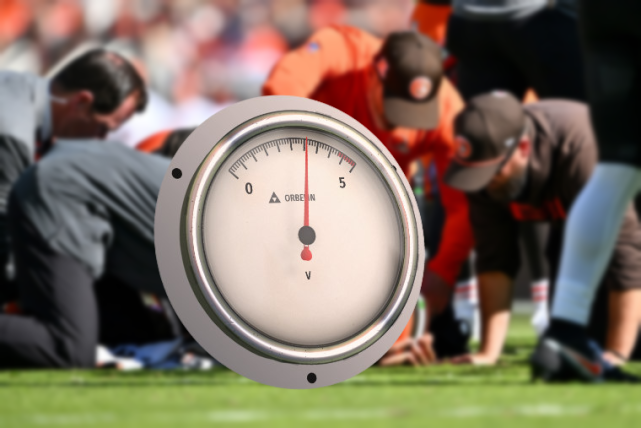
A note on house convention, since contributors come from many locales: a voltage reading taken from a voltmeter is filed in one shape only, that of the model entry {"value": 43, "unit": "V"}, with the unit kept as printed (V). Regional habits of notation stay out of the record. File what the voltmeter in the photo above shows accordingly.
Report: {"value": 3, "unit": "V"}
